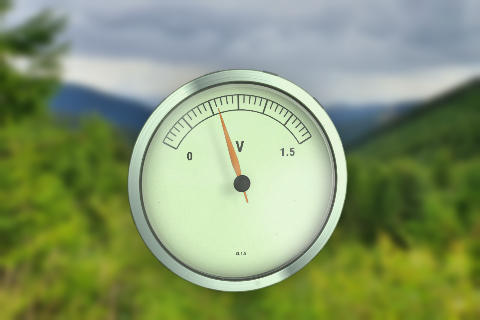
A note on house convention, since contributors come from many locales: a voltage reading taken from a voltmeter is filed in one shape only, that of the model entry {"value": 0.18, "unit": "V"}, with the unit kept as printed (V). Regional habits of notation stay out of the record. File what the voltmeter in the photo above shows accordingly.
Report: {"value": 0.55, "unit": "V"}
